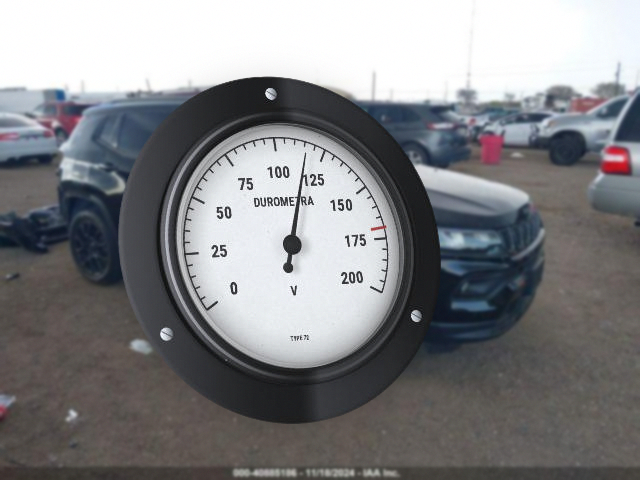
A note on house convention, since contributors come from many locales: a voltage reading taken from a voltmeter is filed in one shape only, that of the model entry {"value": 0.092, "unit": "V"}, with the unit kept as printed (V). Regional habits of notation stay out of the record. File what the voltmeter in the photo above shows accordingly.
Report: {"value": 115, "unit": "V"}
